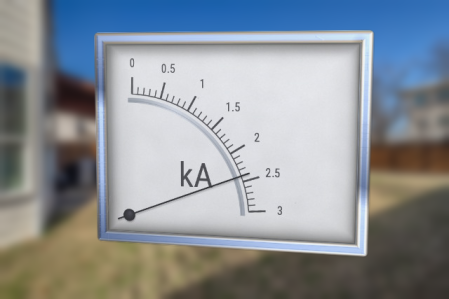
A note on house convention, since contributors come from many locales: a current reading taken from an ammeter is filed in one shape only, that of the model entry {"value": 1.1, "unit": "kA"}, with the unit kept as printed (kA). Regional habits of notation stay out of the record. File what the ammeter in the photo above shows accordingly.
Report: {"value": 2.4, "unit": "kA"}
